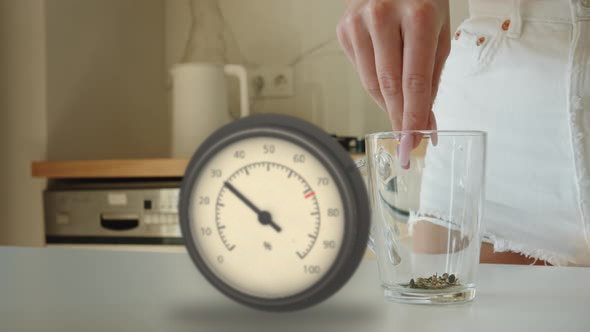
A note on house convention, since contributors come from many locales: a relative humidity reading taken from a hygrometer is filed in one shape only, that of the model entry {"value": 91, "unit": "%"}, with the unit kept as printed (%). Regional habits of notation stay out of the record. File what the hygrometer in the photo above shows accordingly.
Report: {"value": 30, "unit": "%"}
